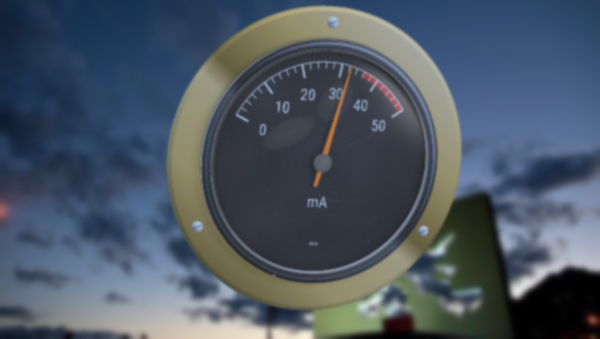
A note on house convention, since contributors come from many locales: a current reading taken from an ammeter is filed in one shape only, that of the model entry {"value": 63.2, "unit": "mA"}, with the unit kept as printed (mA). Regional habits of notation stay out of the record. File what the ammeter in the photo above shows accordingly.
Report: {"value": 32, "unit": "mA"}
